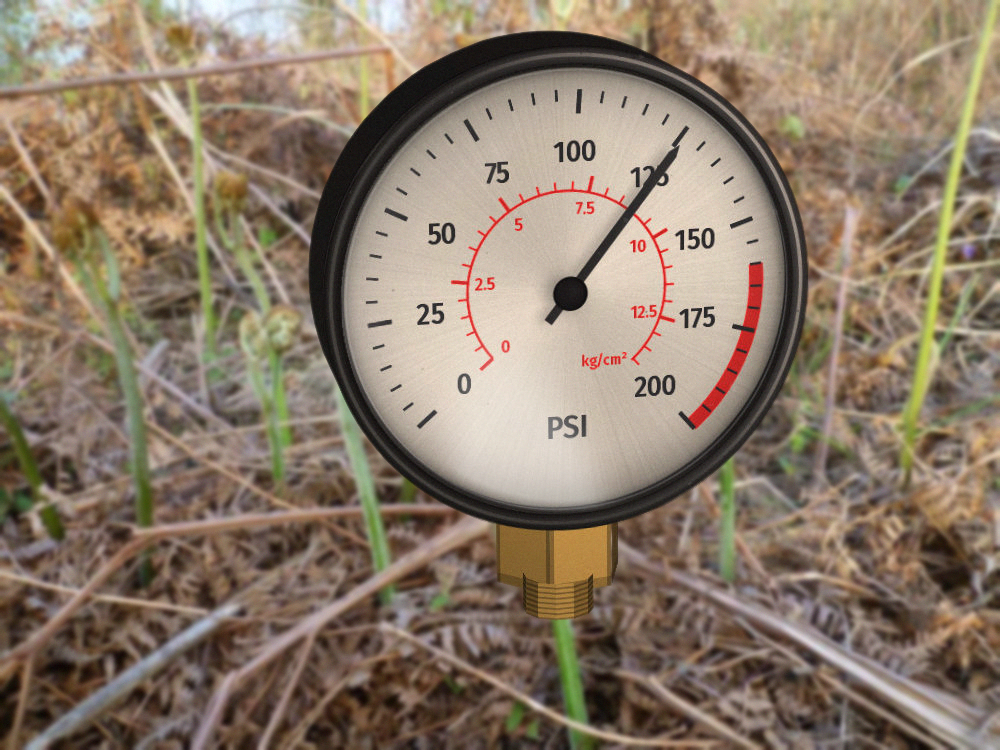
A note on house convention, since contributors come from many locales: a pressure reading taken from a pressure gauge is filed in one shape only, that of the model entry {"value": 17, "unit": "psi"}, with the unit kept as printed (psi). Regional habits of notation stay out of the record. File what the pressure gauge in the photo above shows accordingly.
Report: {"value": 125, "unit": "psi"}
